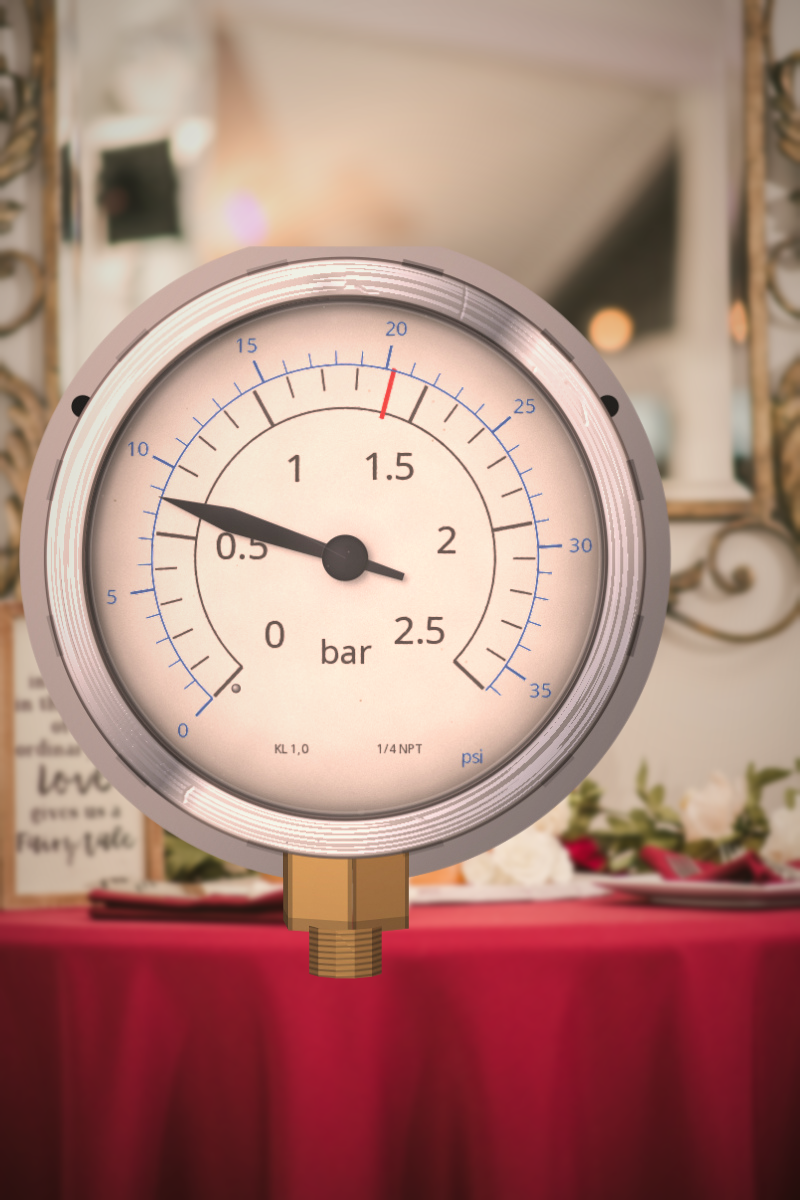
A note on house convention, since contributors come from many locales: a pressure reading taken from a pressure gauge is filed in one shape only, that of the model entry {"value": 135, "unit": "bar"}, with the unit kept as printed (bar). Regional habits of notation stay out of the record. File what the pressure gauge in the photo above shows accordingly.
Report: {"value": 0.6, "unit": "bar"}
